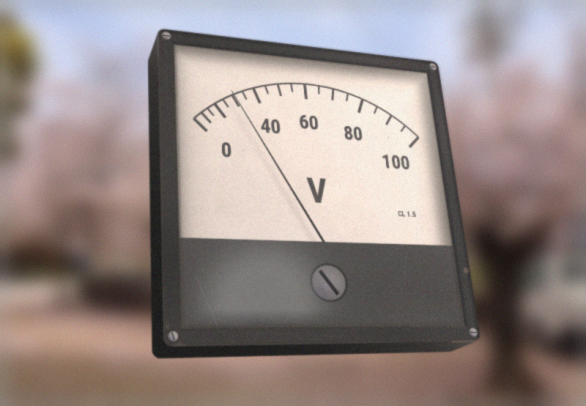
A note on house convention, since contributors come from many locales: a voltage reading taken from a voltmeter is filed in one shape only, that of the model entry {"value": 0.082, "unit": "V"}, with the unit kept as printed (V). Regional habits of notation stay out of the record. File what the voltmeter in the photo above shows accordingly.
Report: {"value": 30, "unit": "V"}
